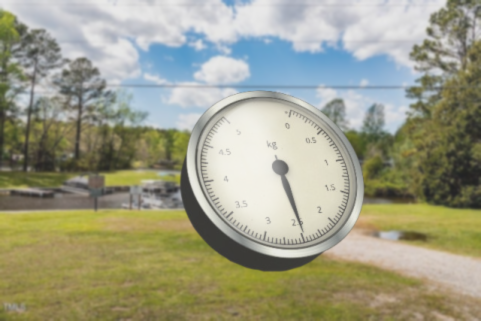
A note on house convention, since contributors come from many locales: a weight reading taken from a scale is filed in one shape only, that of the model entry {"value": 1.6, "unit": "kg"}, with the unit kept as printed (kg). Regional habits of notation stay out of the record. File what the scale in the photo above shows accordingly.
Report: {"value": 2.5, "unit": "kg"}
